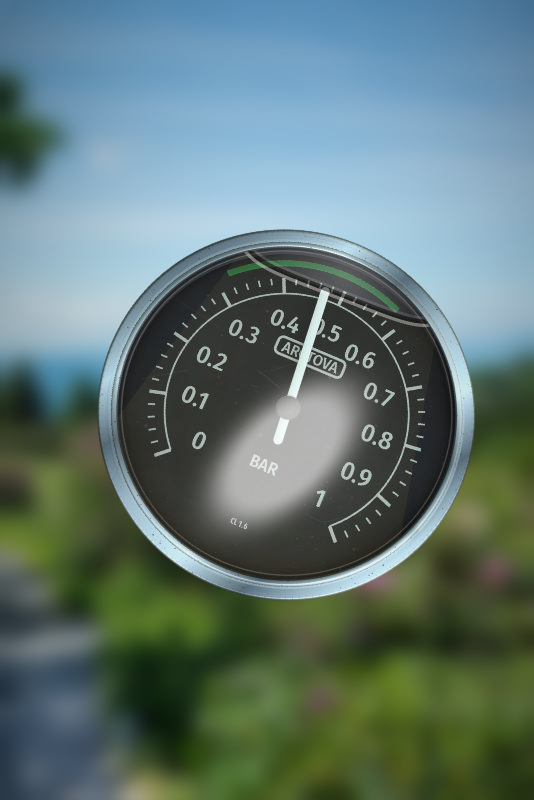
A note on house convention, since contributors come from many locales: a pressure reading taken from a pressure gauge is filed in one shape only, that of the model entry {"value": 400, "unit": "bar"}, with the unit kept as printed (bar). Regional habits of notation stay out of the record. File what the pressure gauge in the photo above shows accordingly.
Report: {"value": 0.47, "unit": "bar"}
